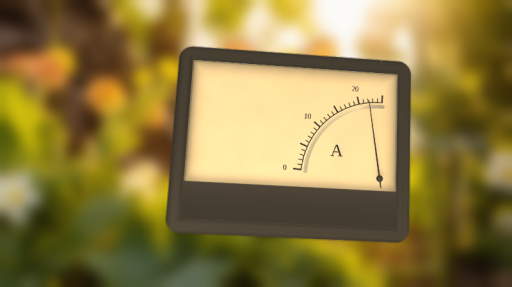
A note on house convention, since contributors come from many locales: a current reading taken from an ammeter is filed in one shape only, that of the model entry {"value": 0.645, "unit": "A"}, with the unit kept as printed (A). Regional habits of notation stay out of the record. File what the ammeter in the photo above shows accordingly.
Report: {"value": 22, "unit": "A"}
